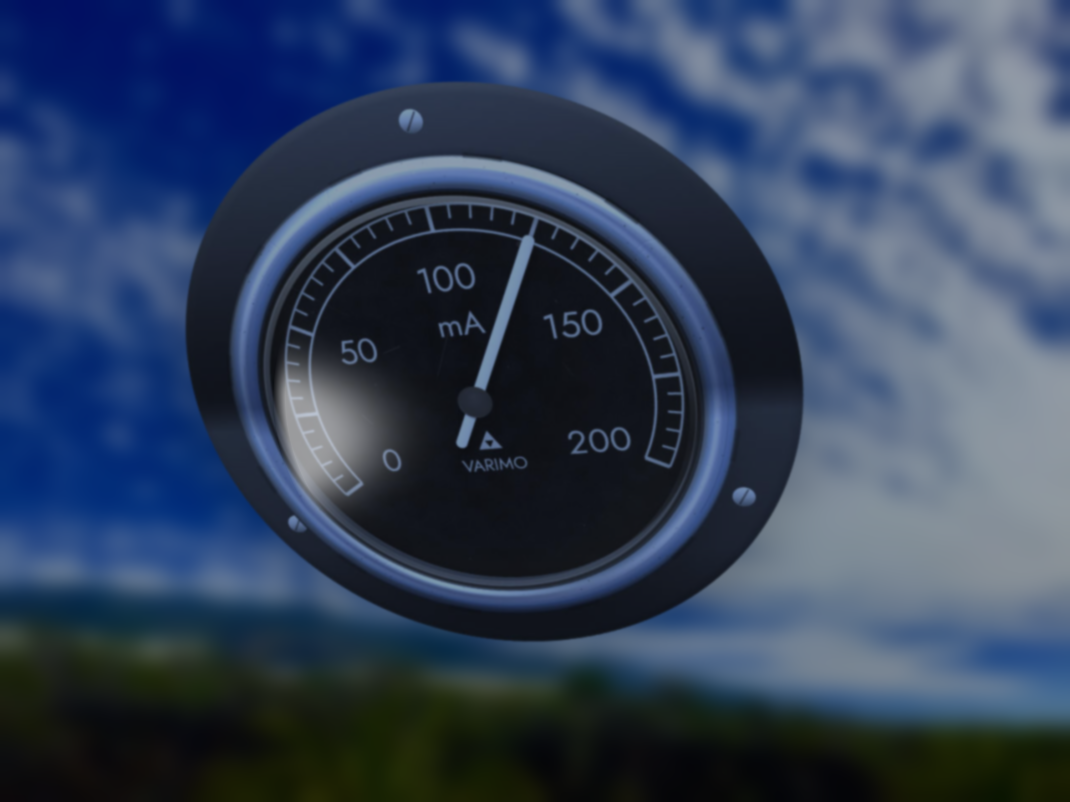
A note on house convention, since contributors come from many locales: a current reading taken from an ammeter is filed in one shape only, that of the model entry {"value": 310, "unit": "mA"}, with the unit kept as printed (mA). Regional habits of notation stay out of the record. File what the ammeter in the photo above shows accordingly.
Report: {"value": 125, "unit": "mA"}
